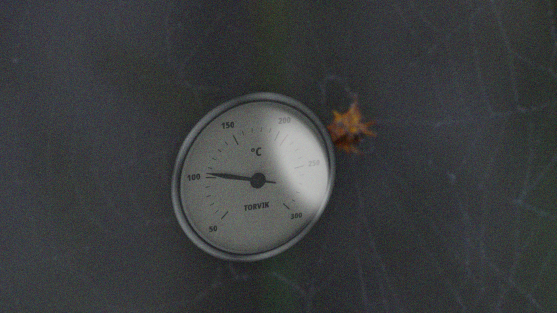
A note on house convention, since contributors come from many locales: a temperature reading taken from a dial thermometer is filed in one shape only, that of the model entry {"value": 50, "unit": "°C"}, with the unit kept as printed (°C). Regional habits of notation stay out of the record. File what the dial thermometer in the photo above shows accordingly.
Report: {"value": 105, "unit": "°C"}
